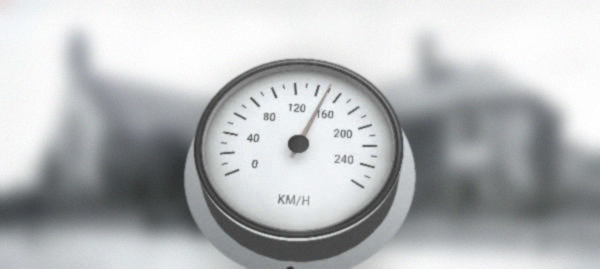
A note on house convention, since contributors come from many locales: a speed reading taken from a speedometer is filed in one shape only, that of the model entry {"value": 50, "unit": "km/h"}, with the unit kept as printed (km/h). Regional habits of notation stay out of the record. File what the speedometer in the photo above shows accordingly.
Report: {"value": 150, "unit": "km/h"}
